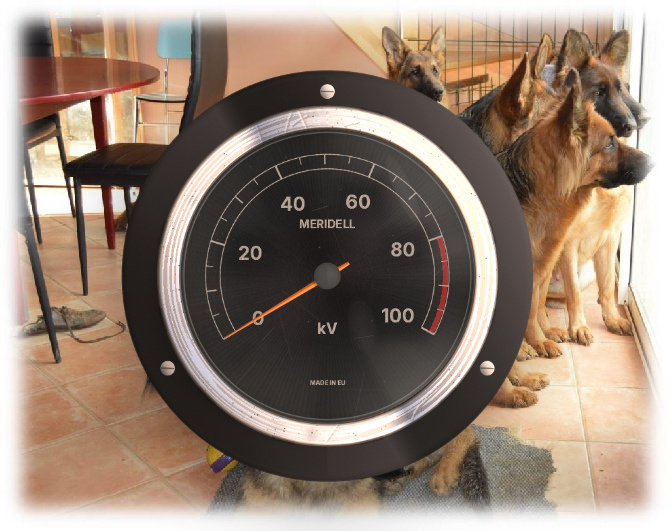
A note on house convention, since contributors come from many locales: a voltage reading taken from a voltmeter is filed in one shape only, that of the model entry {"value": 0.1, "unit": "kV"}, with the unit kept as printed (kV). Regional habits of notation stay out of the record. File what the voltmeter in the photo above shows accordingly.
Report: {"value": 0, "unit": "kV"}
